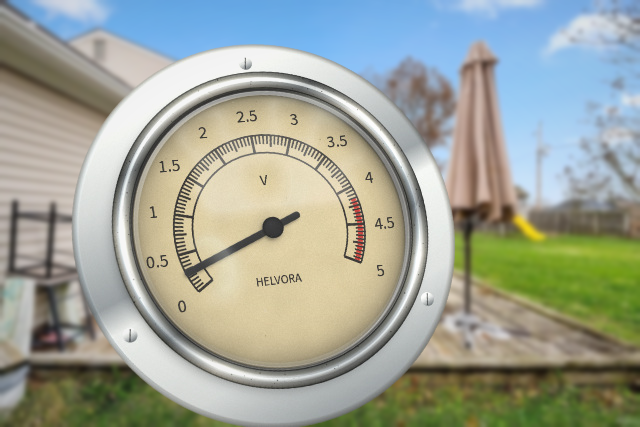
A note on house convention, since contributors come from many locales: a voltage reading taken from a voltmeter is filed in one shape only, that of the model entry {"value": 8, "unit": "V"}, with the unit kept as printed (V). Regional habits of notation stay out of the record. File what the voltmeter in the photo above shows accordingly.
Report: {"value": 0.25, "unit": "V"}
